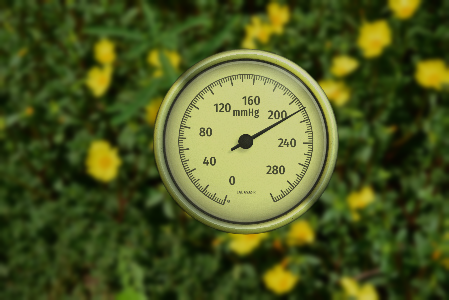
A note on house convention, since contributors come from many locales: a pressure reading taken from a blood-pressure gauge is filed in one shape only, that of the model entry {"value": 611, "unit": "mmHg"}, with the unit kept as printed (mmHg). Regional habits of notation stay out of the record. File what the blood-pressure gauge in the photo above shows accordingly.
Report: {"value": 210, "unit": "mmHg"}
